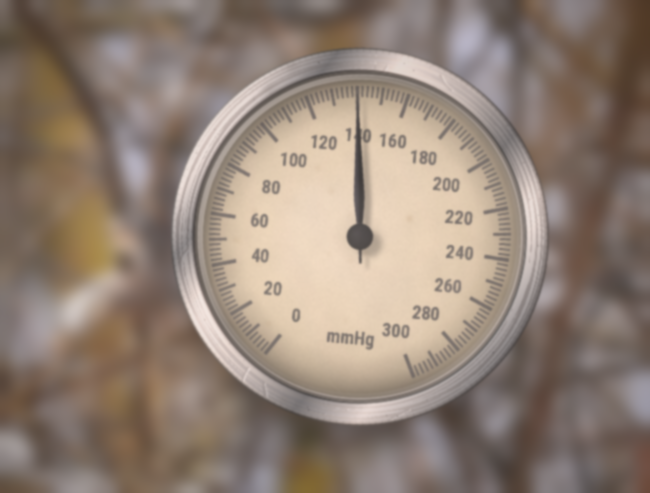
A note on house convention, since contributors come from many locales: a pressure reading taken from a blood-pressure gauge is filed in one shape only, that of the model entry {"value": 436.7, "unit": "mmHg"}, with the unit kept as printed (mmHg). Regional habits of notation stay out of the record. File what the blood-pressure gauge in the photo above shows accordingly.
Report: {"value": 140, "unit": "mmHg"}
